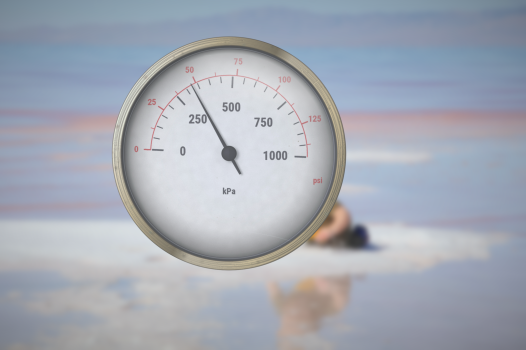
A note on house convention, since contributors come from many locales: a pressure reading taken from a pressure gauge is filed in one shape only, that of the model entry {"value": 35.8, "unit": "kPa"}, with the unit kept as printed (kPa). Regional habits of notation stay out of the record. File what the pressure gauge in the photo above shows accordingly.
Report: {"value": 325, "unit": "kPa"}
